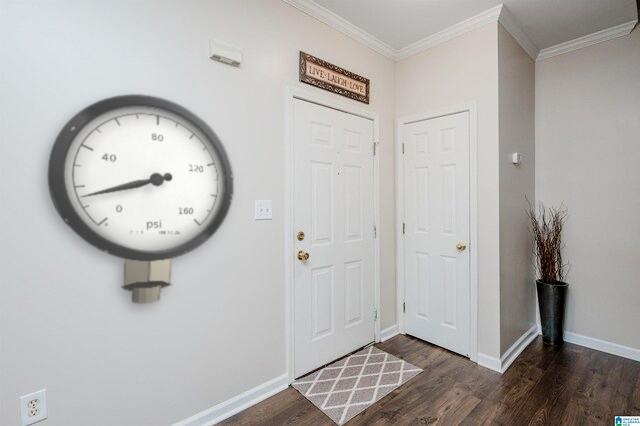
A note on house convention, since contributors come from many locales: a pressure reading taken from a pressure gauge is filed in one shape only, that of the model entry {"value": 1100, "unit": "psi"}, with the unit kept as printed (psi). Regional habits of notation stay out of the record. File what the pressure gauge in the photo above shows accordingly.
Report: {"value": 15, "unit": "psi"}
